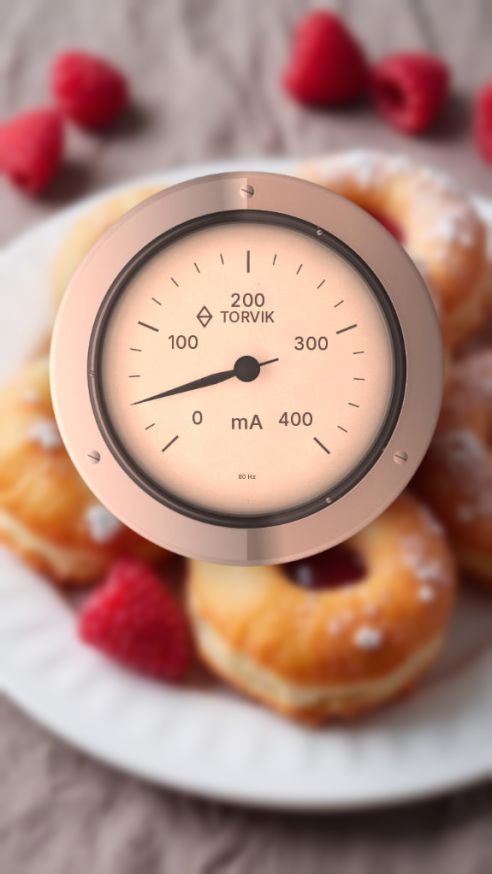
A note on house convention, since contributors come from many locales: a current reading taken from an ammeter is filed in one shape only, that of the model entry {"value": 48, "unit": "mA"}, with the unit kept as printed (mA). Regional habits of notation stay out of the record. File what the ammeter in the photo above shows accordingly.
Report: {"value": 40, "unit": "mA"}
